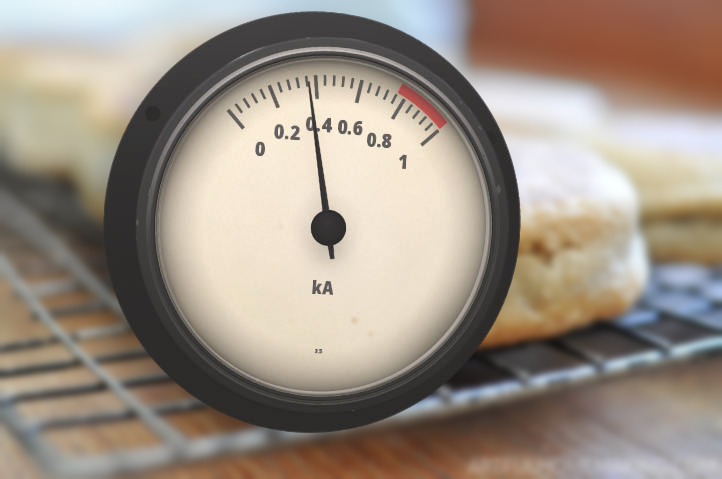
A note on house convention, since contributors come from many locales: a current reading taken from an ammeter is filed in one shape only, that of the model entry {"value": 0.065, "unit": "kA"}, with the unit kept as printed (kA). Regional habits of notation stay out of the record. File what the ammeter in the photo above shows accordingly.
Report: {"value": 0.36, "unit": "kA"}
